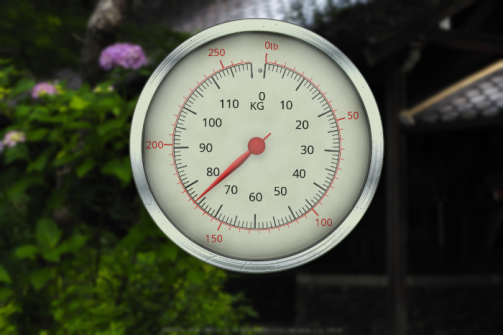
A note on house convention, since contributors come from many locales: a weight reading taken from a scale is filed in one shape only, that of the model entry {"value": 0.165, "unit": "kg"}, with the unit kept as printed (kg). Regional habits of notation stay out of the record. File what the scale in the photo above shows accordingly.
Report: {"value": 76, "unit": "kg"}
